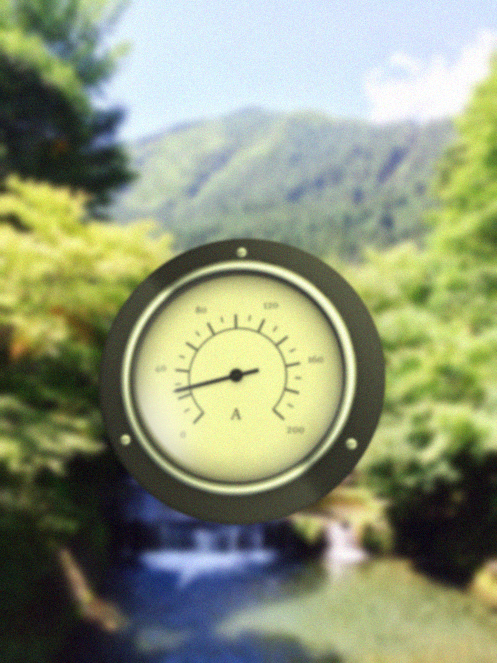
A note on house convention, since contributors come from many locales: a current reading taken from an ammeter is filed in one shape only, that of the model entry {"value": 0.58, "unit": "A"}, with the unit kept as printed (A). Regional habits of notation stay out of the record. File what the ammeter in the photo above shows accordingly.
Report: {"value": 25, "unit": "A"}
